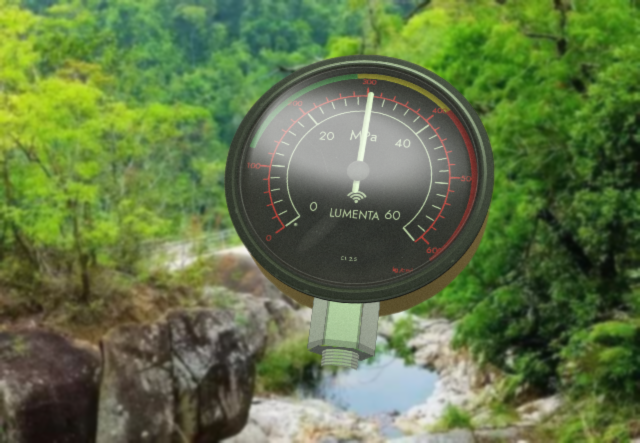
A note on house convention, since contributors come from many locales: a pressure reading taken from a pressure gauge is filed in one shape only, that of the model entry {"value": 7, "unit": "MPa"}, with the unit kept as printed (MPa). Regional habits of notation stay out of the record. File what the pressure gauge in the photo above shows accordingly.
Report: {"value": 30, "unit": "MPa"}
